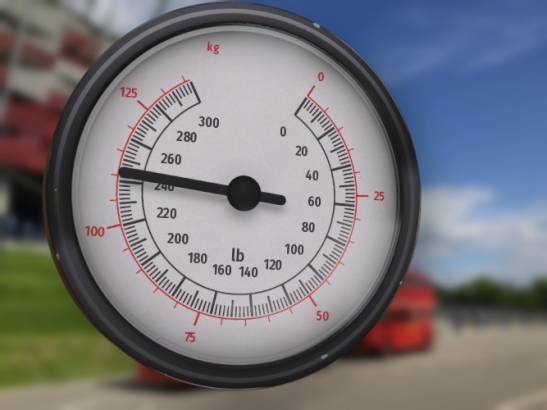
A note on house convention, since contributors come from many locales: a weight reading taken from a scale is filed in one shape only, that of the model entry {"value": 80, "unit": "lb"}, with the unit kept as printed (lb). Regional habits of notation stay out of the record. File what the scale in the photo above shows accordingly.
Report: {"value": 244, "unit": "lb"}
